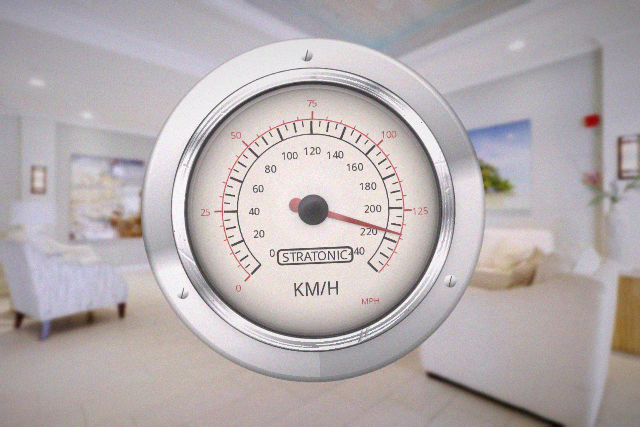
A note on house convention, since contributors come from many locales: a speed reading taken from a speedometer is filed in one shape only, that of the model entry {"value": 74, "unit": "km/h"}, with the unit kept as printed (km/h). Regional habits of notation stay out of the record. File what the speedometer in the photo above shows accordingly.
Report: {"value": 215, "unit": "km/h"}
